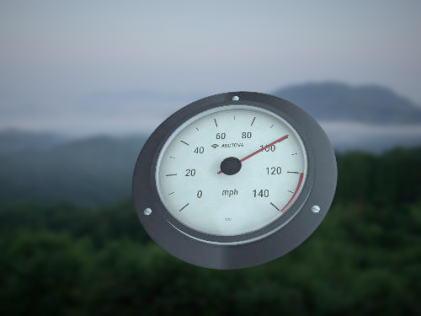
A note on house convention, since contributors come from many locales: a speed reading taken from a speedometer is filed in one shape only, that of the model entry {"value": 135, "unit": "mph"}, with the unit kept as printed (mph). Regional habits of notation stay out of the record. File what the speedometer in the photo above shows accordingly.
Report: {"value": 100, "unit": "mph"}
